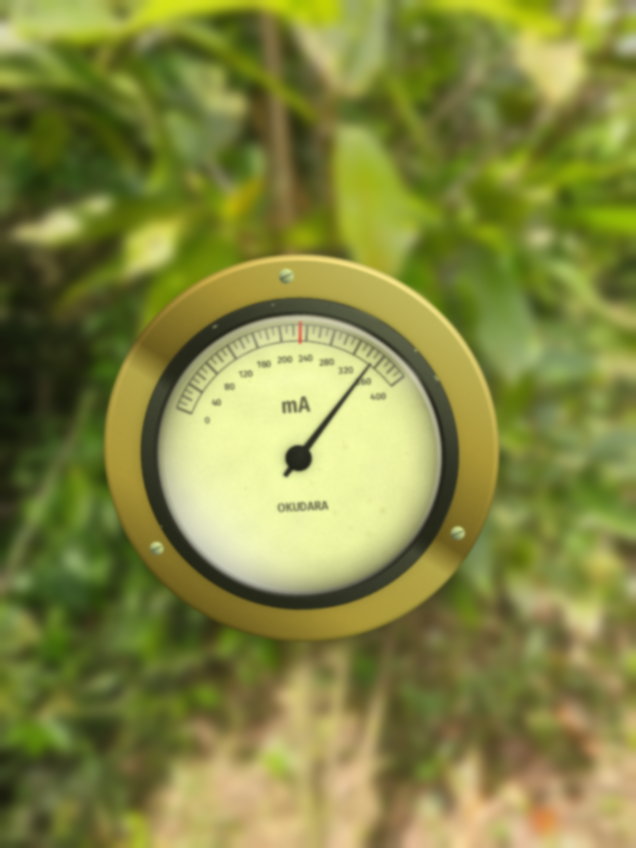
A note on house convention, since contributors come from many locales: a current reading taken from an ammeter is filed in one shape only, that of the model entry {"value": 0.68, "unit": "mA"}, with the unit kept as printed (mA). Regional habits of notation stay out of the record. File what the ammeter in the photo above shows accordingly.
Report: {"value": 350, "unit": "mA"}
